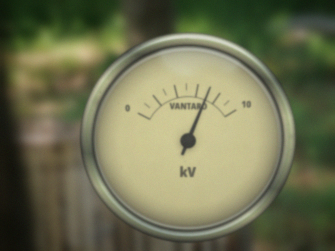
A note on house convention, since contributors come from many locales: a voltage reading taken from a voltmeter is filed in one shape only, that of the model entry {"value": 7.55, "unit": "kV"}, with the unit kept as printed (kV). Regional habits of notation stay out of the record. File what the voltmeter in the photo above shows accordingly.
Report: {"value": 7, "unit": "kV"}
